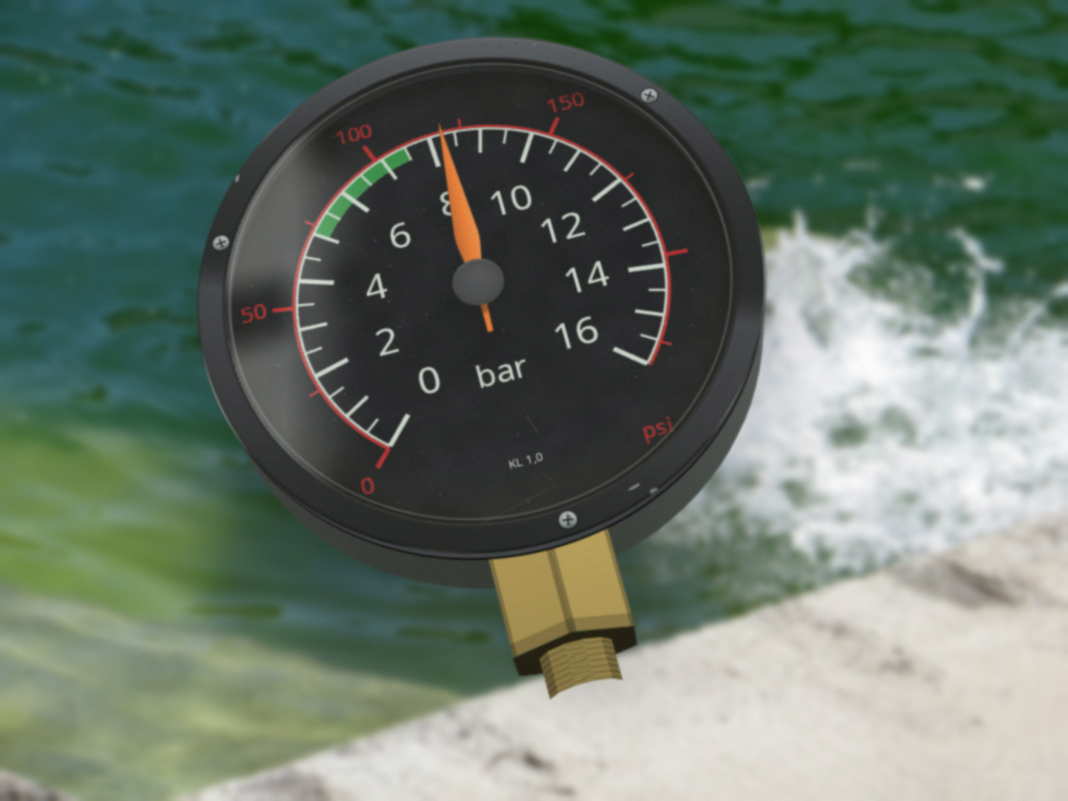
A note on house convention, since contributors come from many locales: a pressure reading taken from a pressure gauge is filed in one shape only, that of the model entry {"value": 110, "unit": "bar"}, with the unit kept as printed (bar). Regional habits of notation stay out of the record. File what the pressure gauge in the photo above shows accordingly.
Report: {"value": 8.25, "unit": "bar"}
